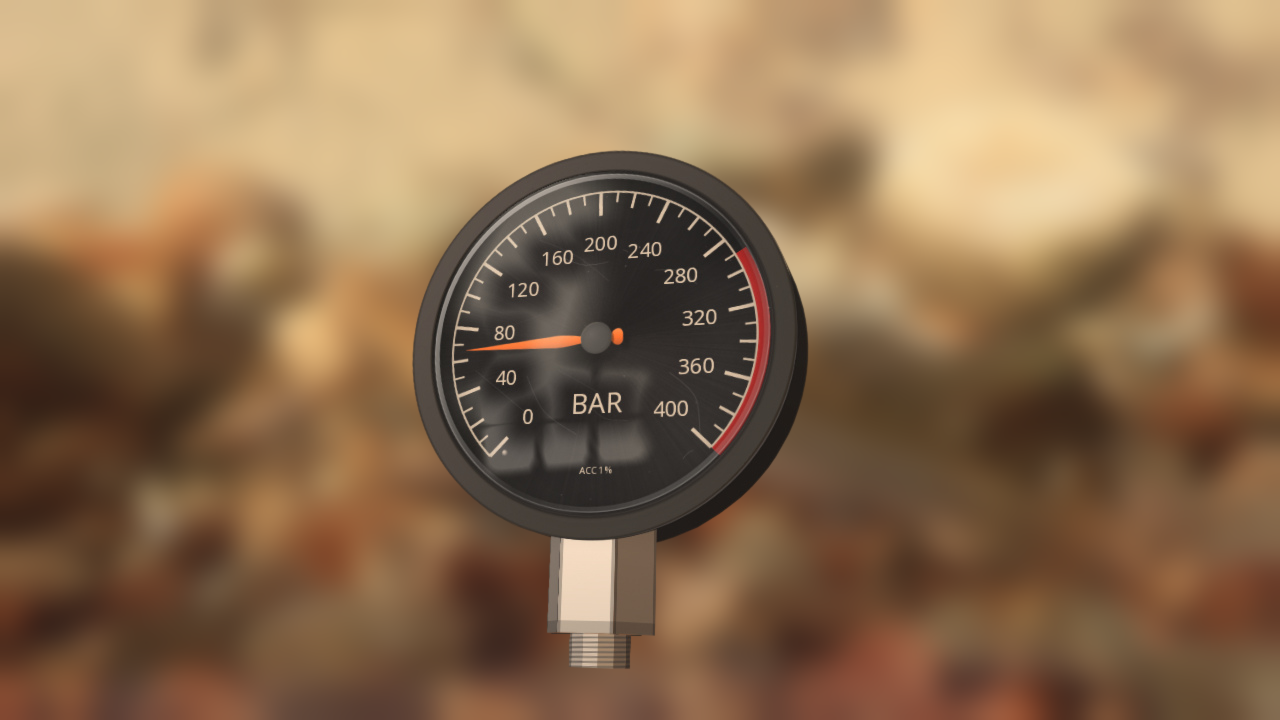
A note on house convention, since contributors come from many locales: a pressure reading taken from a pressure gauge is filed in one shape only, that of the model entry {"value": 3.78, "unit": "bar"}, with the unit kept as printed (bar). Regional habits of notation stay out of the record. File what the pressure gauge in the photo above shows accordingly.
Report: {"value": 65, "unit": "bar"}
